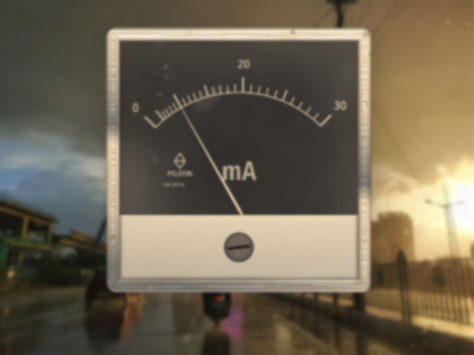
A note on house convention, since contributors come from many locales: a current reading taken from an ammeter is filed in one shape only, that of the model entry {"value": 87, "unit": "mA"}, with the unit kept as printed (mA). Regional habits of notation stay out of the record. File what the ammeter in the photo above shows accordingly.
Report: {"value": 10, "unit": "mA"}
